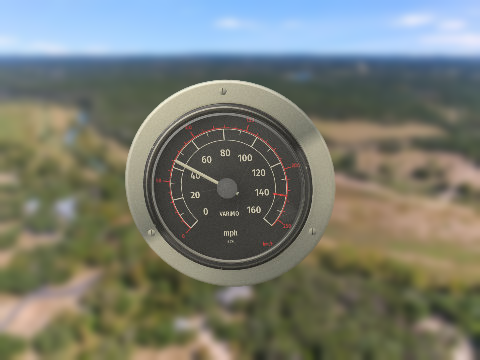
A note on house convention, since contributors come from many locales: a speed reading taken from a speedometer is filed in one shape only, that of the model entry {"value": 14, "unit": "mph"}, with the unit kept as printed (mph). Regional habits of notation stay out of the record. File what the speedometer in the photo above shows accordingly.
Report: {"value": 45, "unit": "mph"}
